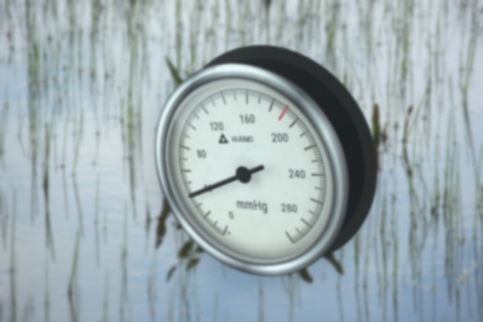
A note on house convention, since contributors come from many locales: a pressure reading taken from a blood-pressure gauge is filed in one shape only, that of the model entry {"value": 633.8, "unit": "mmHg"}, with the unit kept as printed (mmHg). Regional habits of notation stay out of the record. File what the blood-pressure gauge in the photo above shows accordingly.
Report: {"value": 40, "unit": "mmHg"}
